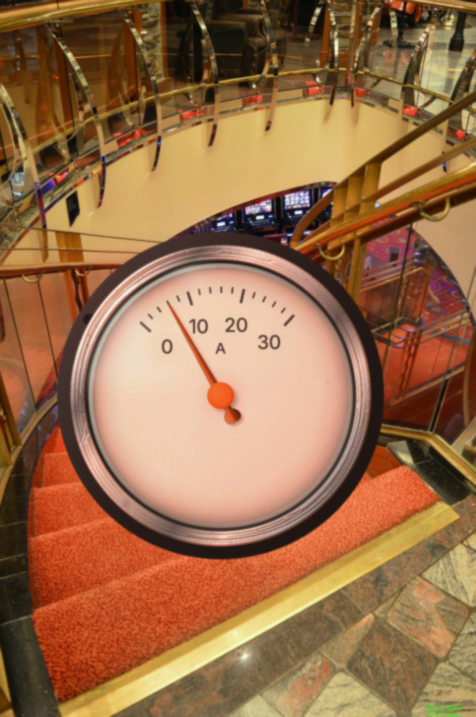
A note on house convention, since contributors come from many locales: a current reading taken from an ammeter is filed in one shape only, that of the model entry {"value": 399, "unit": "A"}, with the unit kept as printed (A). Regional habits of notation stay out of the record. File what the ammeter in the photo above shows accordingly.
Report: {"value": 6, "unit": "A"}
